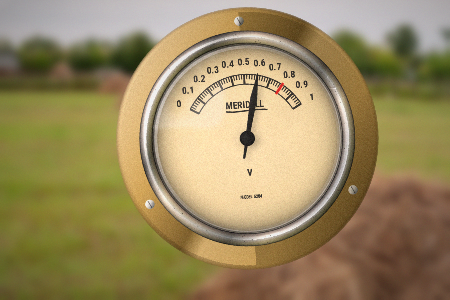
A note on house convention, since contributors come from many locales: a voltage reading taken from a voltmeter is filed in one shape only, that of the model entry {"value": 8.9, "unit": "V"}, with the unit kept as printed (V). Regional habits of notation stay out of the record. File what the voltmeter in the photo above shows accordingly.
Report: {"value": 0.6, "unit": "V"}
